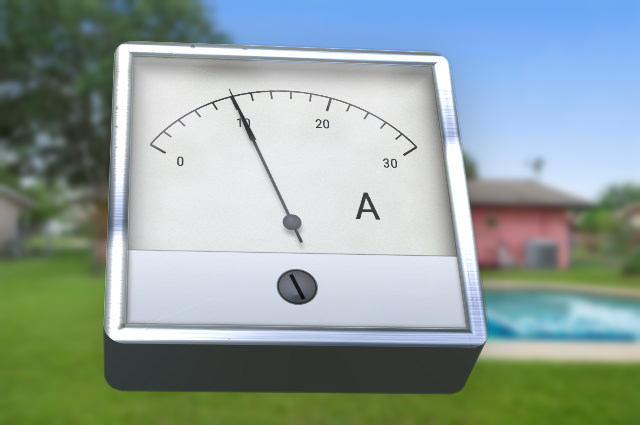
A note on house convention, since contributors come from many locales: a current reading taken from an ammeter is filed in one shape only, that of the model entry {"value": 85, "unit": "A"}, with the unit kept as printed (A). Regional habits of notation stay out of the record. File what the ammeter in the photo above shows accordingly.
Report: {"value": 10, "unit": "A"}
